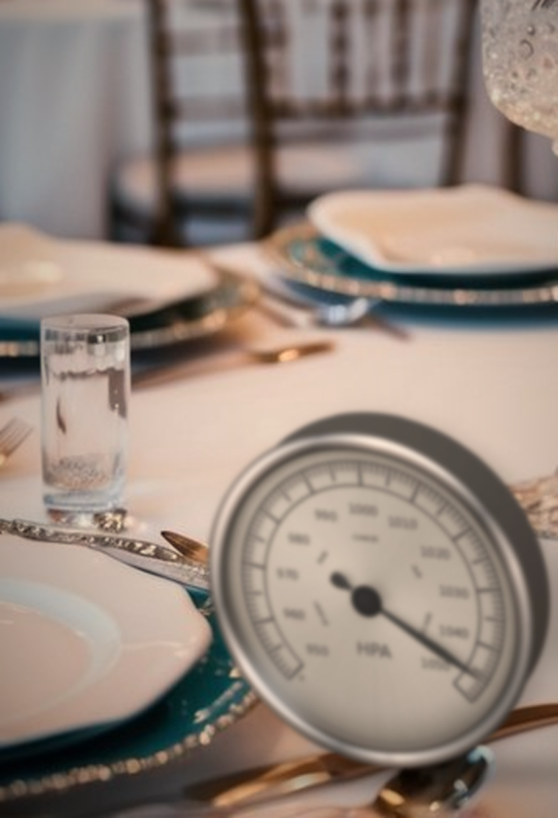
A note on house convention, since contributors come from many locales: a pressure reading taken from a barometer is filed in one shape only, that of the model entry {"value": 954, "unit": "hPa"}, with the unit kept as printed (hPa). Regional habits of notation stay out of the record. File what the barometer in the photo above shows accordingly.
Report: {"value": 1045, "unit": "hPa"}
